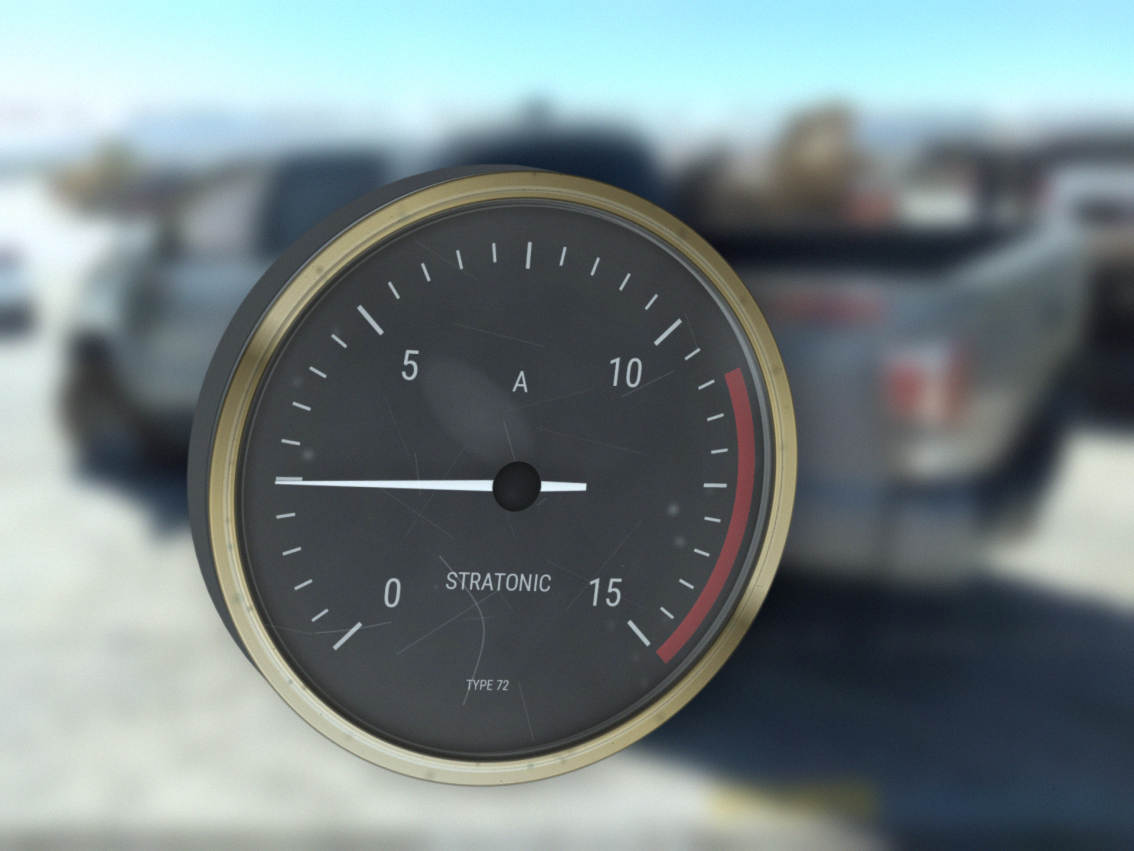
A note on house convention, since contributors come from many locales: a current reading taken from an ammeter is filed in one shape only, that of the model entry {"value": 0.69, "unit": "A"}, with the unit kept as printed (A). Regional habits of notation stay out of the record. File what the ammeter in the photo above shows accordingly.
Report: {"value": 2.5, "unit": "A"}
